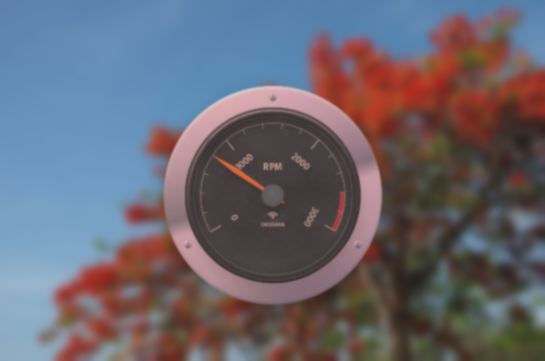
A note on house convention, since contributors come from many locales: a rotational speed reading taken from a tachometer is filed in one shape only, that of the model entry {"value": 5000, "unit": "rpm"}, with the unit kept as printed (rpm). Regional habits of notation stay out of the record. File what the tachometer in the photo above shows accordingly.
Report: {"value": 800, "unit": "rpm"}
